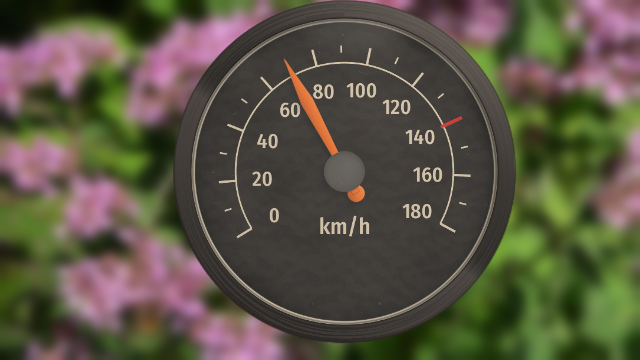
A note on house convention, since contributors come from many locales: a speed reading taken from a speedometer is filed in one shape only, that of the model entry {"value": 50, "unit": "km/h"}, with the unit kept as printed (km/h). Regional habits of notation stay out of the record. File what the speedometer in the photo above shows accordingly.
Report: {"value": 70, "unit": "km/h"}
